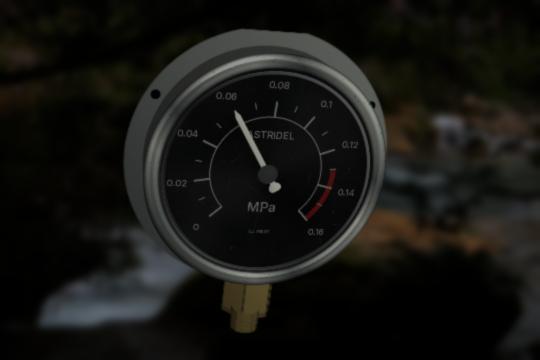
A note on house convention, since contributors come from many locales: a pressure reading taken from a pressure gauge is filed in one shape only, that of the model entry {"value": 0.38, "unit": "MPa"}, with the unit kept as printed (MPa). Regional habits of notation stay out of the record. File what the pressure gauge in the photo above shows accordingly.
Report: {"value": 0.06, "unit": "MPa"}
